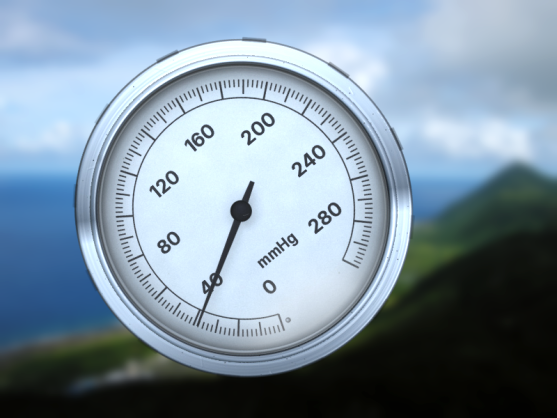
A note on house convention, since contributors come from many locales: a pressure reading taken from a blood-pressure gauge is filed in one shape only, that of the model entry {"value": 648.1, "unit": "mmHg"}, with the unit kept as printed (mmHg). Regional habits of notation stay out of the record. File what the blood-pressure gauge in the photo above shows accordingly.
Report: {"value": 38, "unit": "mmHg"}
